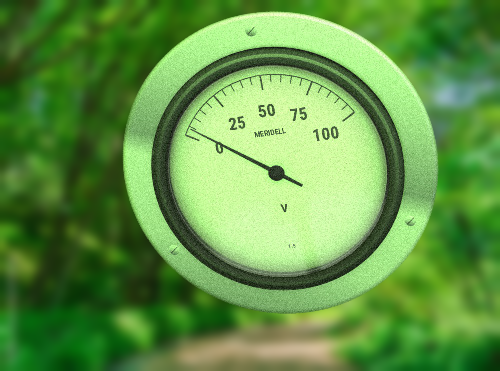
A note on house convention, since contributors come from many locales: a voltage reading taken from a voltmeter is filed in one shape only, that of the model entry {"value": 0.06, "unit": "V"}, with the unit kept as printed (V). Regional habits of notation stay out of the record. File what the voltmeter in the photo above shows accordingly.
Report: {"value": 5, "unit": "V"}
